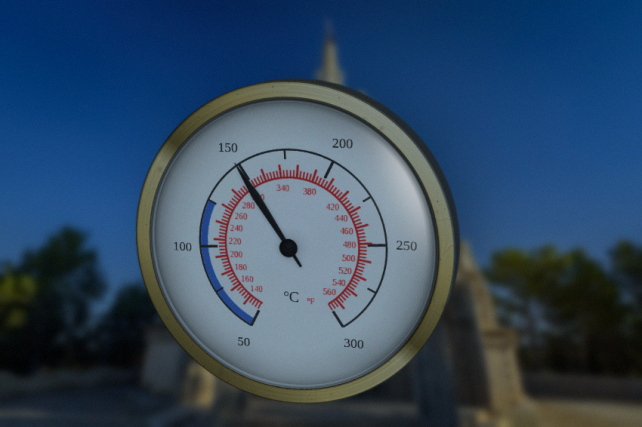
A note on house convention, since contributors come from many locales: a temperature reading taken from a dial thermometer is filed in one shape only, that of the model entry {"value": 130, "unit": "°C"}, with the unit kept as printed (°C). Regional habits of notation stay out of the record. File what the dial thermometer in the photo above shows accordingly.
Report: {"value": 150, "unit": "°C"}
